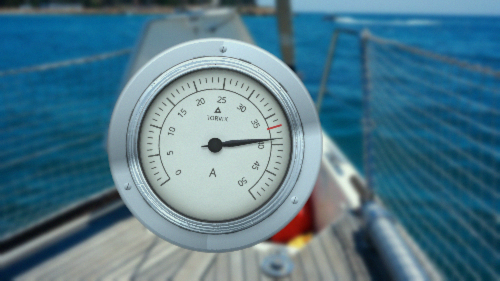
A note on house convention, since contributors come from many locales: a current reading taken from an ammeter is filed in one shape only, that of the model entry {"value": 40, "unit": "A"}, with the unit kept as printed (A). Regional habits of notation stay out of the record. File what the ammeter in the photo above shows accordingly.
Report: {"value": 39, "unit": "A"}
